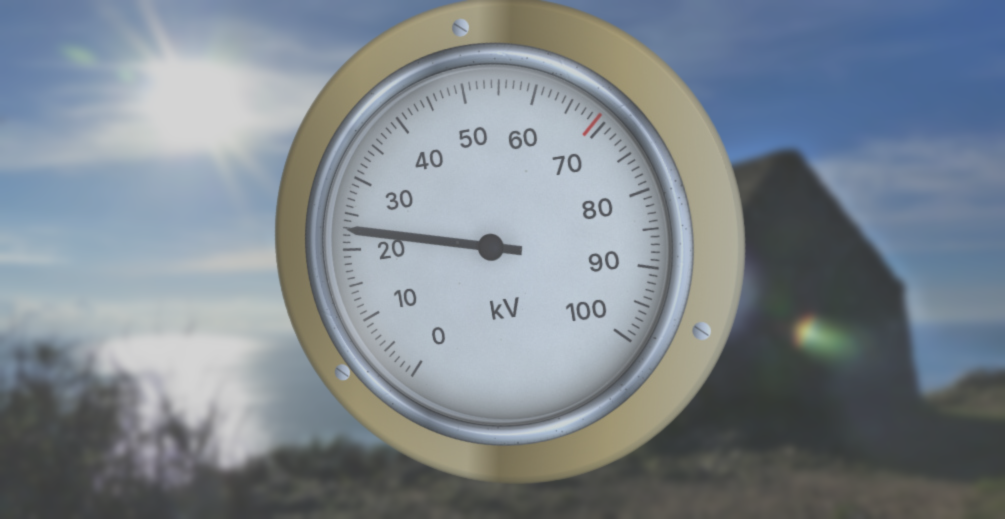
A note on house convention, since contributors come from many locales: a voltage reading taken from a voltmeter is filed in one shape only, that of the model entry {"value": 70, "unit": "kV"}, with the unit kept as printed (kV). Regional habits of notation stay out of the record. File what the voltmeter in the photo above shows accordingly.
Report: {"value": 23, "unit": "kV"}
